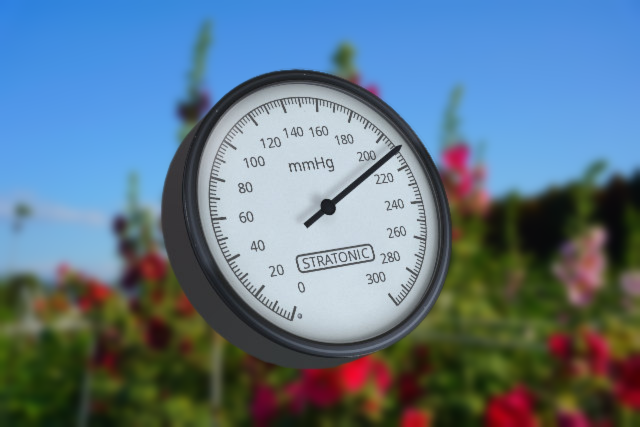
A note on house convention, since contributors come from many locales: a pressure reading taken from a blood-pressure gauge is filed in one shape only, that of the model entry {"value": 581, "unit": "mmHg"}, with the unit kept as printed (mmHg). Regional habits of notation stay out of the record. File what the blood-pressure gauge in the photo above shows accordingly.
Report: {"value": 210, "unit": "mmHg"}
